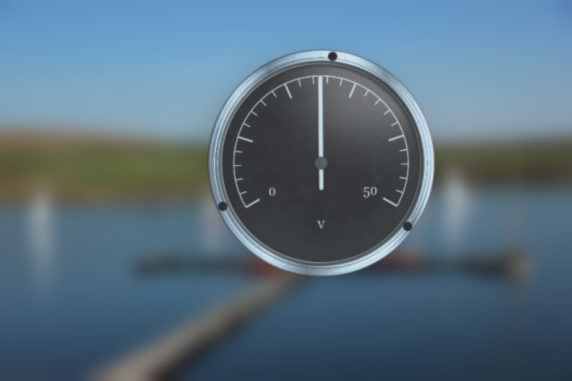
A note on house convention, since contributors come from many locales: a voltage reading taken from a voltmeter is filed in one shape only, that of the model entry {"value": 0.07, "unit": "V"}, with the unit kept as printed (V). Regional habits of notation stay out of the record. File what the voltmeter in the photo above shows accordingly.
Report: {"value": 25, "unit": "V"}
